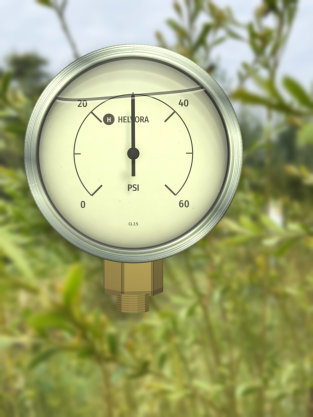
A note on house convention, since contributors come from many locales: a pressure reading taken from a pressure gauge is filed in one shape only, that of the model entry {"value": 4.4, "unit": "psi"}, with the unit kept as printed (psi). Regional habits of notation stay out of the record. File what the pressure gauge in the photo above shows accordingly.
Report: {"value": 30, "unit": "psi"}
